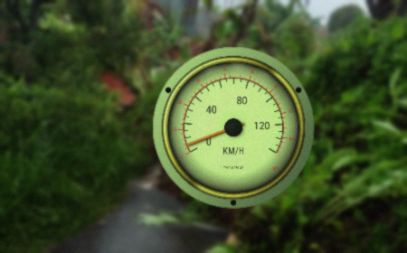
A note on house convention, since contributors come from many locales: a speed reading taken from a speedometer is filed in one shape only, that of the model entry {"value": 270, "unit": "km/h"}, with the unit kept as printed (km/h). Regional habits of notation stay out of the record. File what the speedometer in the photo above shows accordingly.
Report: {"value": 5, "unit": "km/h"}
